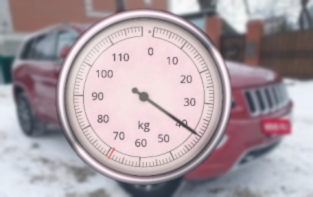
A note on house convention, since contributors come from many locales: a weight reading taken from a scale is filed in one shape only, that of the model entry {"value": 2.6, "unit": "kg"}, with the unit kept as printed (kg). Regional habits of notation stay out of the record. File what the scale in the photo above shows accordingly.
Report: {"value": 40, "unit": "kg"}
